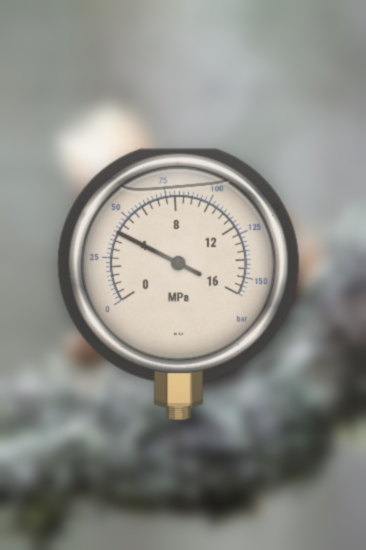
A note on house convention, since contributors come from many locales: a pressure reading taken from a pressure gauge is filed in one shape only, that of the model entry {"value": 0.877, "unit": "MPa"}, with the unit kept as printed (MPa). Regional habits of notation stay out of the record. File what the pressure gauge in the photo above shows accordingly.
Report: {"value": 4, "unit": "MPa"}
